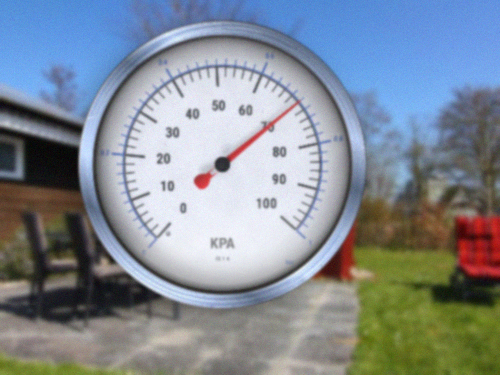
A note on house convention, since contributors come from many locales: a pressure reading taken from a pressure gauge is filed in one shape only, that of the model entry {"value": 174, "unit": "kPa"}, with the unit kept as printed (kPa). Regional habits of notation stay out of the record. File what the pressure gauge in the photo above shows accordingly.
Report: {"value": 70, "unit": "kPa"}
